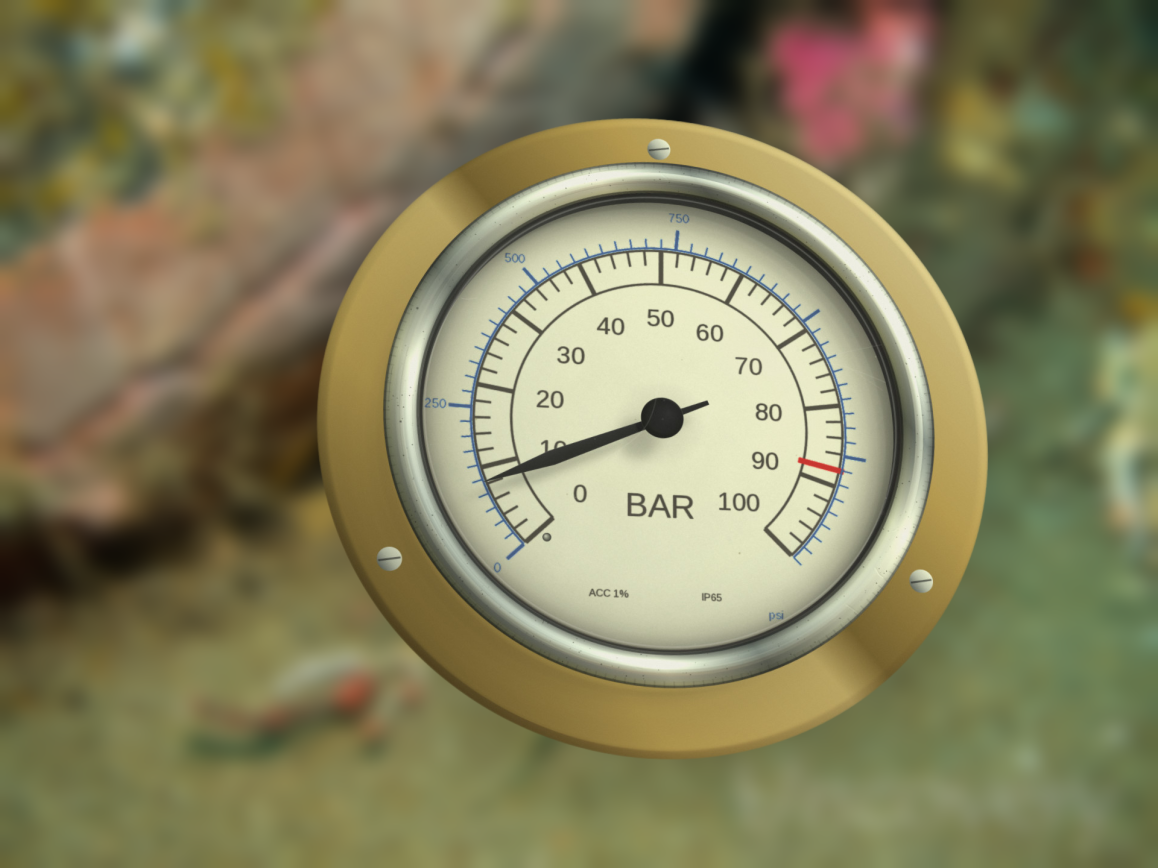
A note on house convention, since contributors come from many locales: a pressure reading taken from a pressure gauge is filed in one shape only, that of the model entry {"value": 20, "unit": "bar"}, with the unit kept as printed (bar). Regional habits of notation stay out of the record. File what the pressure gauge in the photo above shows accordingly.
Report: {"value": 8, "unit": "bar"}
